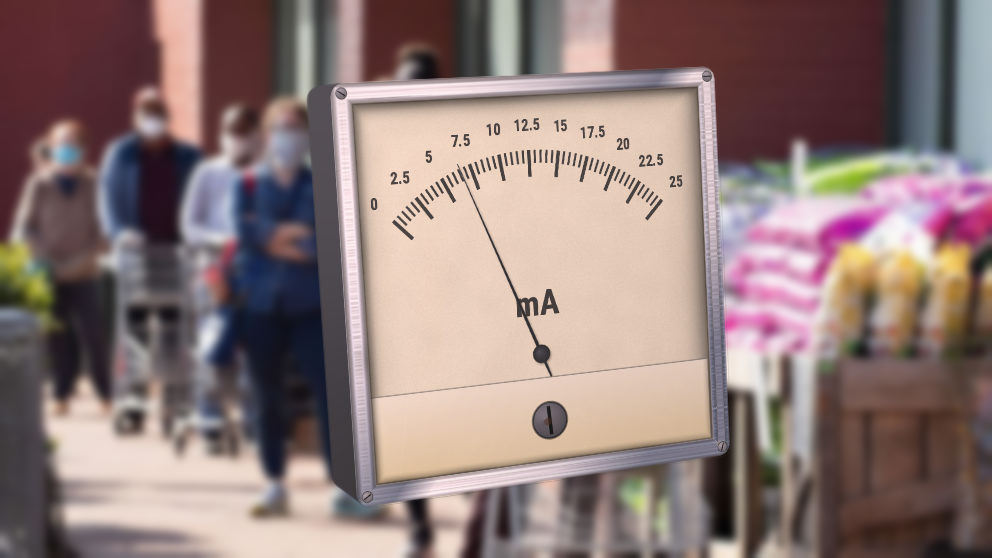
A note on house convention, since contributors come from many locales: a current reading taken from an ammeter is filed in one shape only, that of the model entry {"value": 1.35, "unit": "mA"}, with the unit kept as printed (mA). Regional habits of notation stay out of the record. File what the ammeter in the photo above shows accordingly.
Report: {"value": 6.5, "unit": "mA"}
